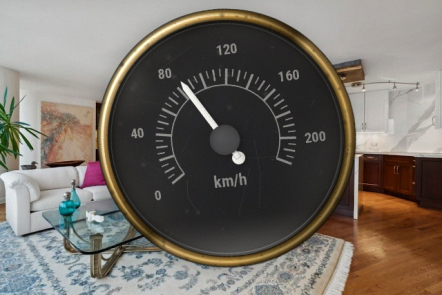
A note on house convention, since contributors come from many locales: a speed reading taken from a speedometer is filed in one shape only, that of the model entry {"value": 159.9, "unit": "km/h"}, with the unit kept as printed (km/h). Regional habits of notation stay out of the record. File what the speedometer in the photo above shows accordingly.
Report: {"value": 85, "unit": "km/h"}
